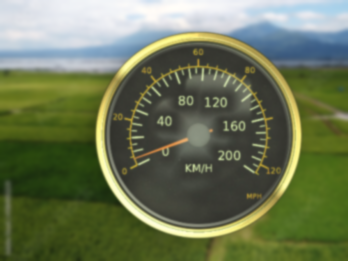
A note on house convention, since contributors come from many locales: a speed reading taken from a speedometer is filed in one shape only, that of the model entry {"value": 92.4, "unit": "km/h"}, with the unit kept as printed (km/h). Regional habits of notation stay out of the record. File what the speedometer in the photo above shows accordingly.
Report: {"value": 5, "unit": "km/h"}
